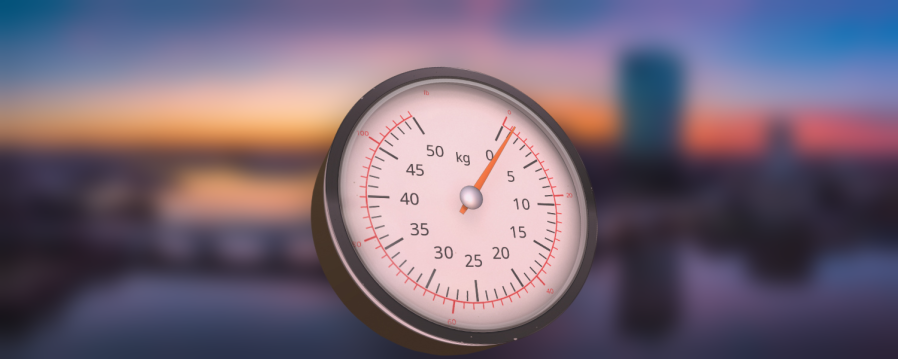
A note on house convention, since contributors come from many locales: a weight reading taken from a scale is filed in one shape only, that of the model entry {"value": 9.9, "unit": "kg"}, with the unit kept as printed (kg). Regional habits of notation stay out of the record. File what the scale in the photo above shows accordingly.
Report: {"value": 1, "unit": "kg"}
